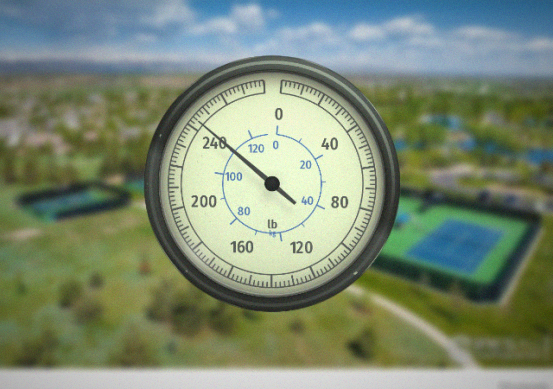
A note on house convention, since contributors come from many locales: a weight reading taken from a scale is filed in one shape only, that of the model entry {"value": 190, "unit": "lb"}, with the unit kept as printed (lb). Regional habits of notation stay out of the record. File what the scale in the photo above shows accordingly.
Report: {"value": 244, "unit": "lb"}
